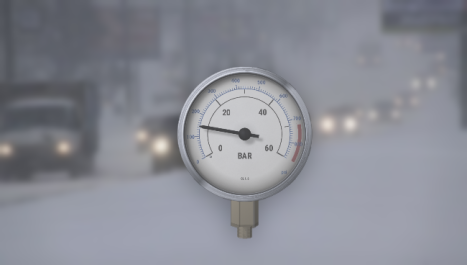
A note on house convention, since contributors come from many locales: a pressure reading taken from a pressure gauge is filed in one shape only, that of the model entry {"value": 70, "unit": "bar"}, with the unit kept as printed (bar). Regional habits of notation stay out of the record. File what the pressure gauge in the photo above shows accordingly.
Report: {"value": 10, "unit": "bar"}
